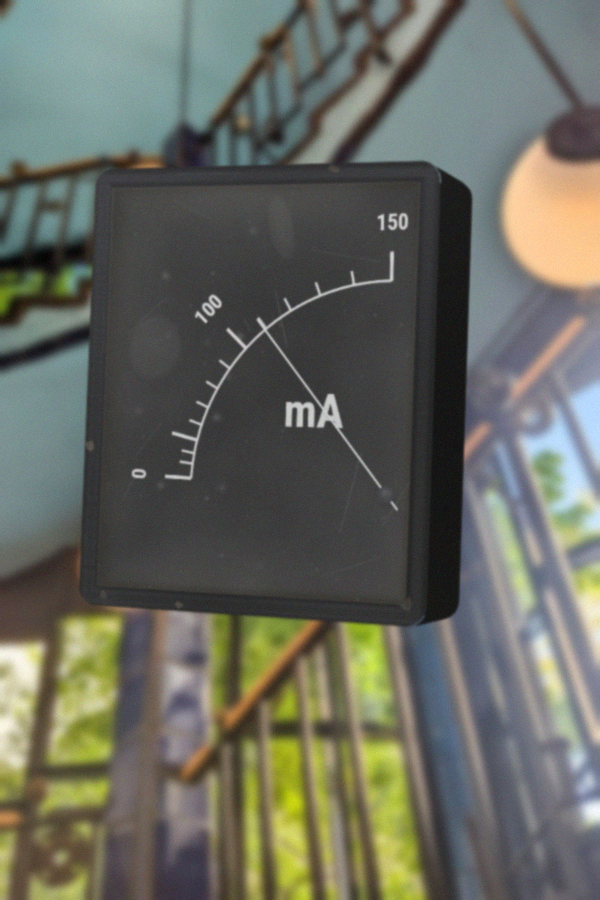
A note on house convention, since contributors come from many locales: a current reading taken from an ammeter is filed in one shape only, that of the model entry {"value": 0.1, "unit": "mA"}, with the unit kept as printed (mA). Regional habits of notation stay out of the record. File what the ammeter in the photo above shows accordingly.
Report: {"value": 110, "unit": "mA"}
